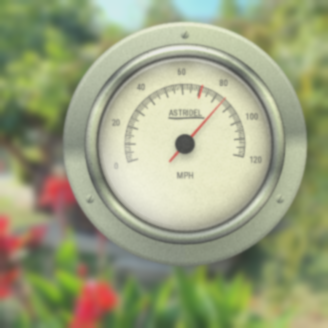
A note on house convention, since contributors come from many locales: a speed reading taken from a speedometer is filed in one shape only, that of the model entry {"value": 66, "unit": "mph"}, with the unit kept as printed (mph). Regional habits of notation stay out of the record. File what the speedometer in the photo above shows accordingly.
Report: {"value": 85, "unit": "mph"}
